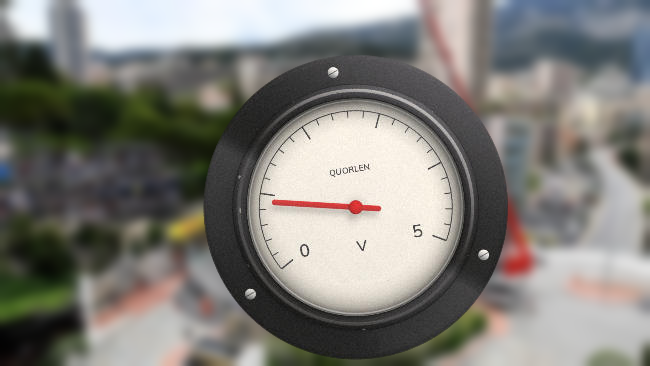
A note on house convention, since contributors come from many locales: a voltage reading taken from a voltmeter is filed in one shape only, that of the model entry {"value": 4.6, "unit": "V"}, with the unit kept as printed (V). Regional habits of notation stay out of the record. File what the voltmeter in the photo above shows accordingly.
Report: {"value": 0.9, "unit": "V"}
